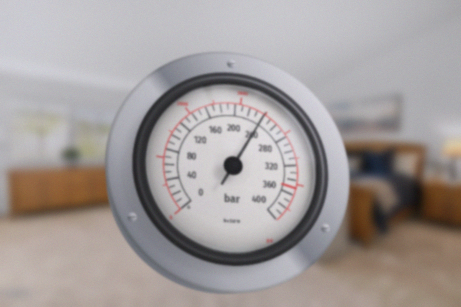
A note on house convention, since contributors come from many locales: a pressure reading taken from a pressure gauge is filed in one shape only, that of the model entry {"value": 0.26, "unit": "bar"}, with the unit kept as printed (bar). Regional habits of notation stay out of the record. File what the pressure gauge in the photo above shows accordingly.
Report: {"value": 240, "unit": "bar"}
